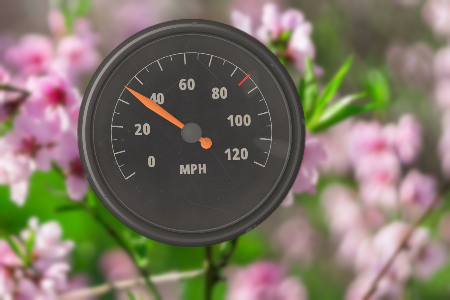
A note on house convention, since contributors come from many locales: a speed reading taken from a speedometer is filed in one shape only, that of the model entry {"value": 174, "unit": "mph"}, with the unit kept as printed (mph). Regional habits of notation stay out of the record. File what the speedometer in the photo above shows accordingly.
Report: {"value": 35, "unit": "mph"}
